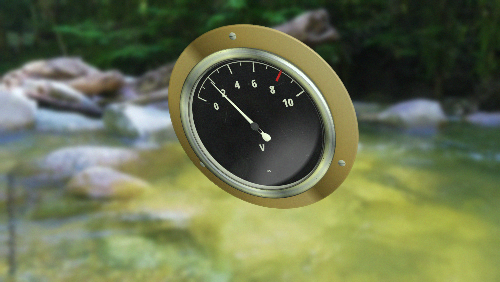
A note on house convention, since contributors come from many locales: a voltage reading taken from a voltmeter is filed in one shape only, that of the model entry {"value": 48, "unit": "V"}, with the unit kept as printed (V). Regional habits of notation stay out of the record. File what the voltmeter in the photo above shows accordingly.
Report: {"value": 2, "unit": "V"}
